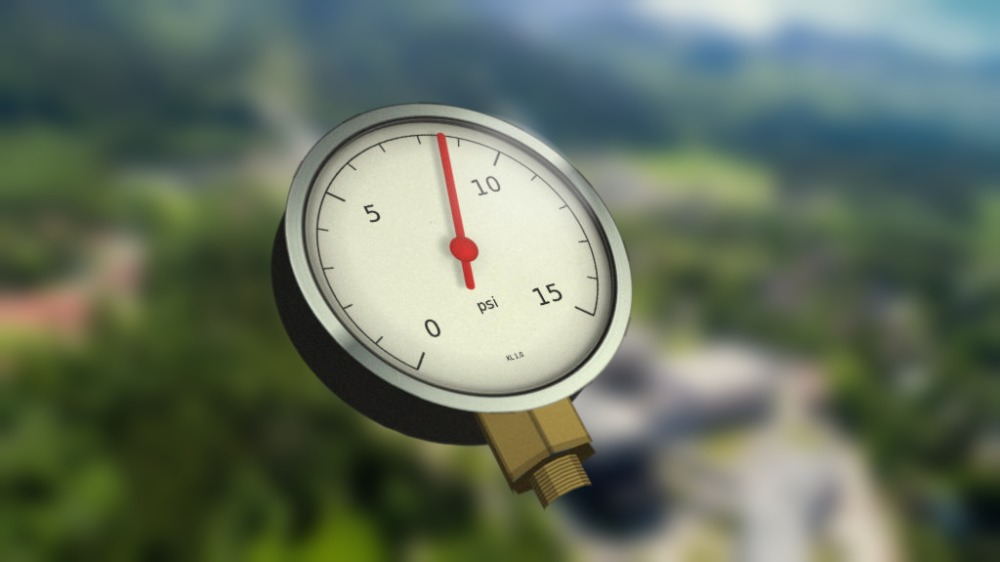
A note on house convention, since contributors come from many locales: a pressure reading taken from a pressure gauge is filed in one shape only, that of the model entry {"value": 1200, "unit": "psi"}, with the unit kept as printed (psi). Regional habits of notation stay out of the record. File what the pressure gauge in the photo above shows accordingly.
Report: {"value": 8.5, "unit": "psi"}
